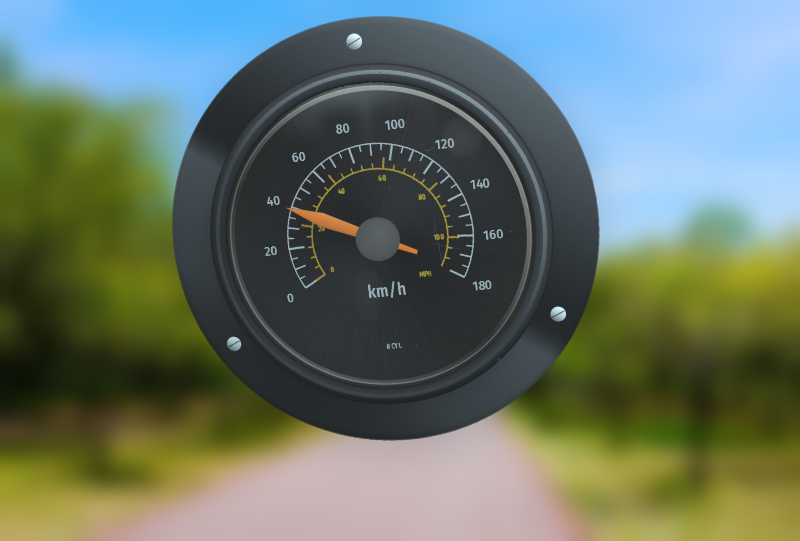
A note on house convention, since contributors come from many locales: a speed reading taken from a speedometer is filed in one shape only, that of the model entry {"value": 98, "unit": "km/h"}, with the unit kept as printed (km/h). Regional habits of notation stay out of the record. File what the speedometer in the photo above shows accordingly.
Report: {"value": 40, "unit": "km/h"}
